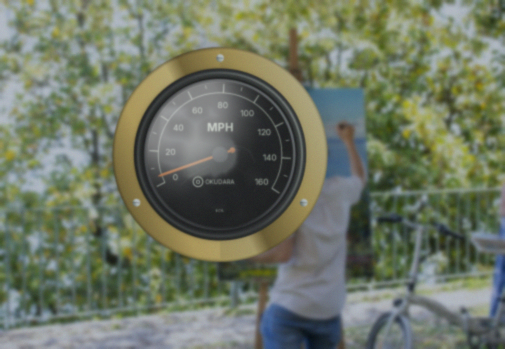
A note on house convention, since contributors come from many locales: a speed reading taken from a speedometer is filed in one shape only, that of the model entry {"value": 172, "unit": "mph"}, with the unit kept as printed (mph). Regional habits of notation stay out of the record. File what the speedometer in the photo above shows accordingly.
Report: {"value": 5, "unit": "mph"}
